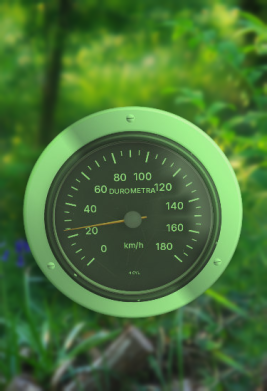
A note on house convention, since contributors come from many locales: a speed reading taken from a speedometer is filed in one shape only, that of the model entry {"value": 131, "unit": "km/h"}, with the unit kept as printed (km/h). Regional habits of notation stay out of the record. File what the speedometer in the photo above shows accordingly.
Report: {"value": 25, "unit": "km/h"}
